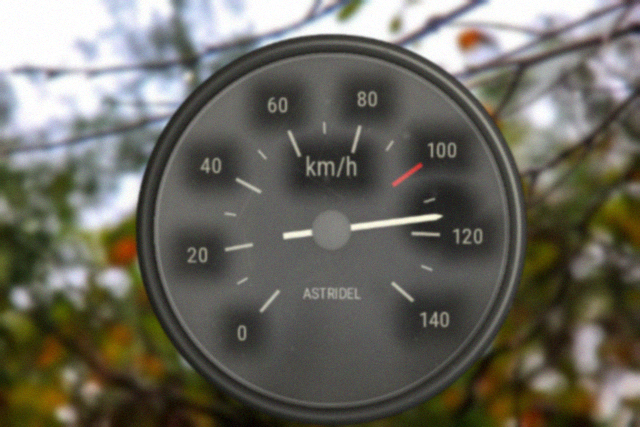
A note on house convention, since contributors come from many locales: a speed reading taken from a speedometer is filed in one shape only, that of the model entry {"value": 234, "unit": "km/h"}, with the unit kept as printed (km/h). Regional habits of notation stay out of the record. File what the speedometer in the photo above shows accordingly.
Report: {"value": 115, "unit": "km/h"}
